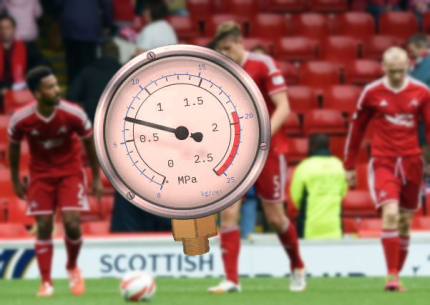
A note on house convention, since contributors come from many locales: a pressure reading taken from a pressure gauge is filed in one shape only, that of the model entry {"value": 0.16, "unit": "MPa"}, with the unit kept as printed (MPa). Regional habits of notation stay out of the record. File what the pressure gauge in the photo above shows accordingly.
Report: {"value": 0.7, "unit": "MPa"}
